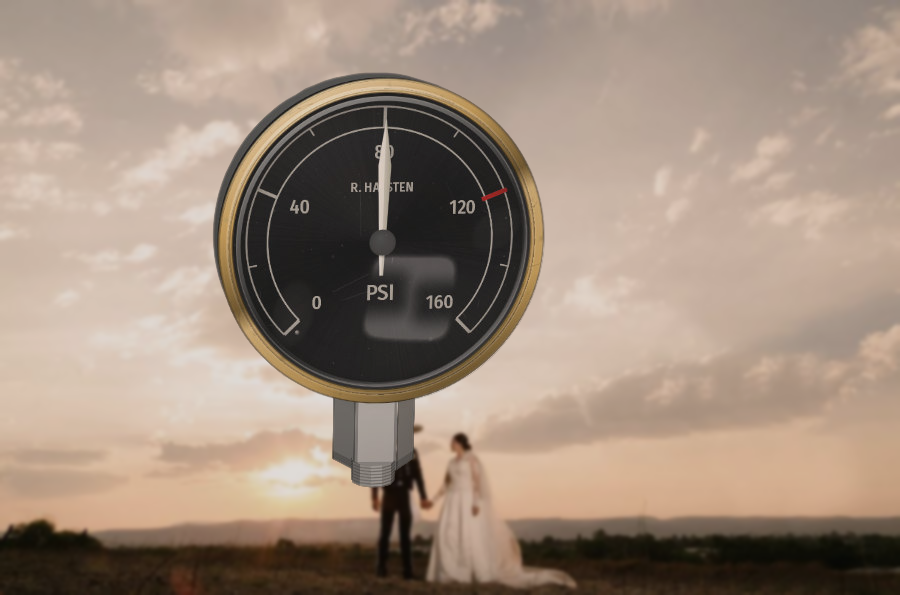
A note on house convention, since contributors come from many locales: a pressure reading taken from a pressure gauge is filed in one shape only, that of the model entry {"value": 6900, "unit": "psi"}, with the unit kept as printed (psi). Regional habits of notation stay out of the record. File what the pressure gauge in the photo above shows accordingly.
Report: {"value": 80, "unit": "psi"}
